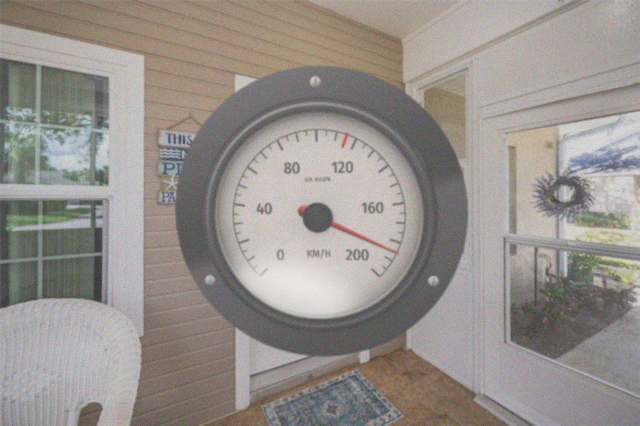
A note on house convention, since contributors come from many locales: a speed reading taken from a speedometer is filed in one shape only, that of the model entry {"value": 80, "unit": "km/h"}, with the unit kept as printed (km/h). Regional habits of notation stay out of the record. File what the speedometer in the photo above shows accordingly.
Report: {"value": 185, "unit": "km/h"}
